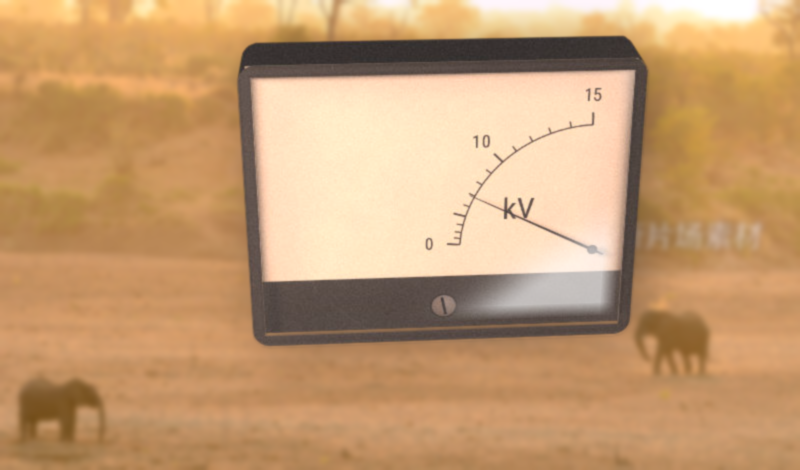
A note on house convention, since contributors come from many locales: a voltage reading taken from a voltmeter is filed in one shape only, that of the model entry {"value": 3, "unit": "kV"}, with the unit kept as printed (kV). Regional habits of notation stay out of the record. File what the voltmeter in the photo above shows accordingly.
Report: {"value": 7, "unit": "kV"}
